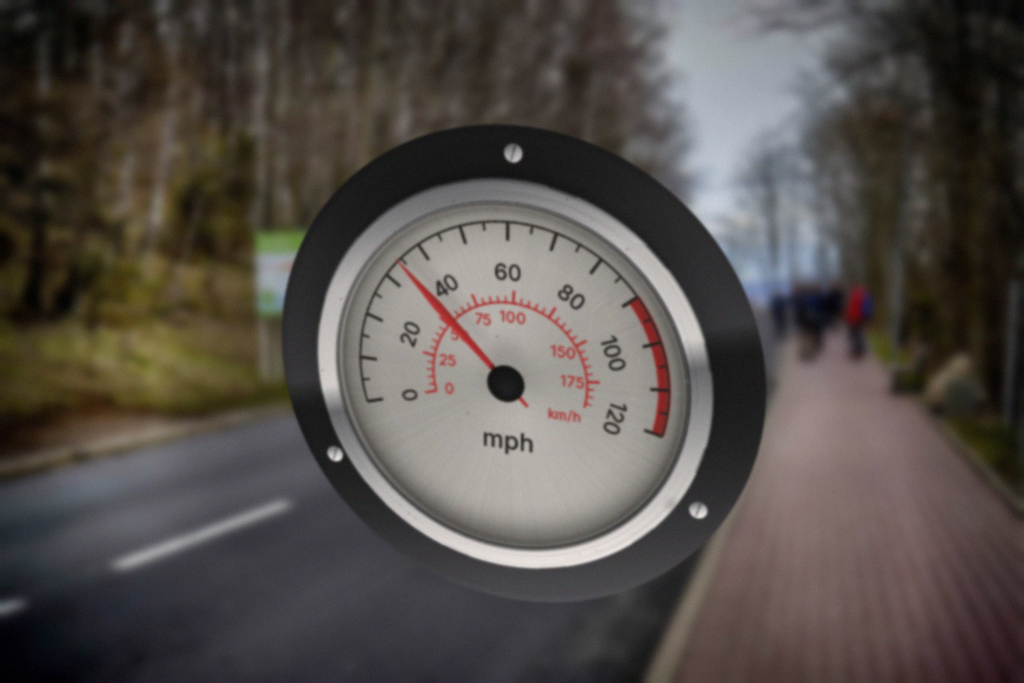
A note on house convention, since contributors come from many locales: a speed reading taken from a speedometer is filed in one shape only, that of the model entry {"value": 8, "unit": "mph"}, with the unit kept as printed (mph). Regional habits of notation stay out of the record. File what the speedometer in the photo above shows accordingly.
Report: {"value": 35, "unit": "mph"}
